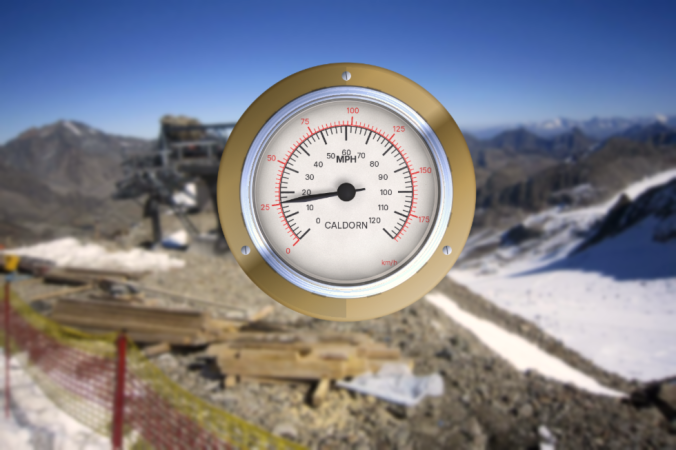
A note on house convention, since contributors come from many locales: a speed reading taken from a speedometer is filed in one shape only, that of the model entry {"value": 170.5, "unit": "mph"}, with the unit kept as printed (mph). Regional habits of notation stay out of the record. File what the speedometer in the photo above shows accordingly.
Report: {"value": 16, "unit": "mph"}
